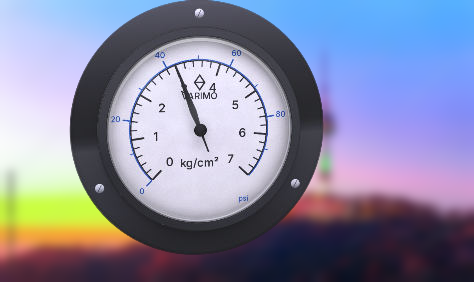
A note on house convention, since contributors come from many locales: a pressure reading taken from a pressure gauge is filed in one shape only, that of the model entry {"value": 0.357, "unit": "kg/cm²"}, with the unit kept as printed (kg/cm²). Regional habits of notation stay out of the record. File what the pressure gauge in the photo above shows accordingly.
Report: {"value": 3, "unit": "kg/cm²"}
